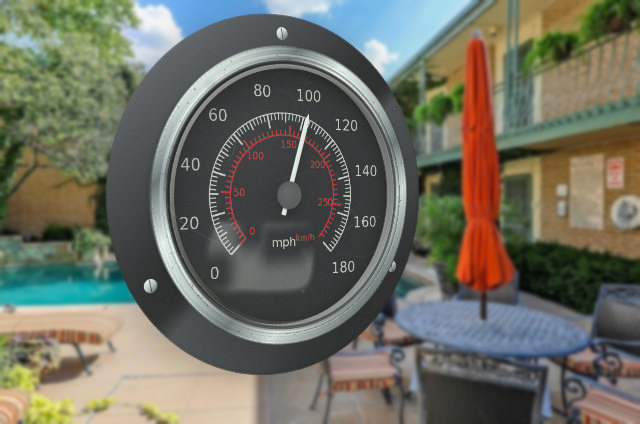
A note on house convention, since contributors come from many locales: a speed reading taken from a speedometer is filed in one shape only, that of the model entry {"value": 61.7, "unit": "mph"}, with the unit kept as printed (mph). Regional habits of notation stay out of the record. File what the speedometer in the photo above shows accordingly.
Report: {"value": 100, "unit": "mph"}
